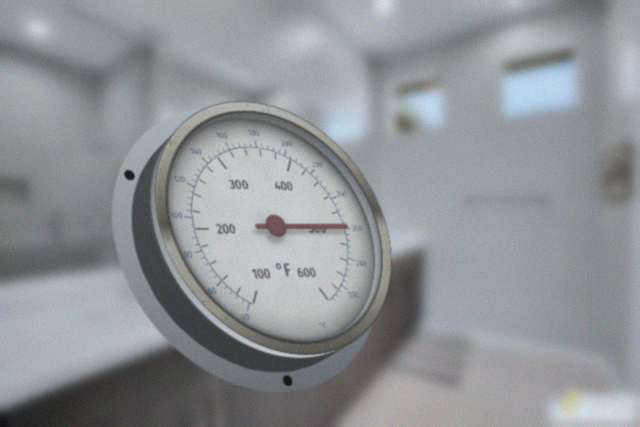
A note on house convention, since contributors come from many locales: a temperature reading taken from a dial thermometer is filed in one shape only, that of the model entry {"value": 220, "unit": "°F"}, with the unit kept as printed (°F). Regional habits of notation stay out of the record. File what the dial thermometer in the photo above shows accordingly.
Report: {"value": 500, "unit": "°F"}
